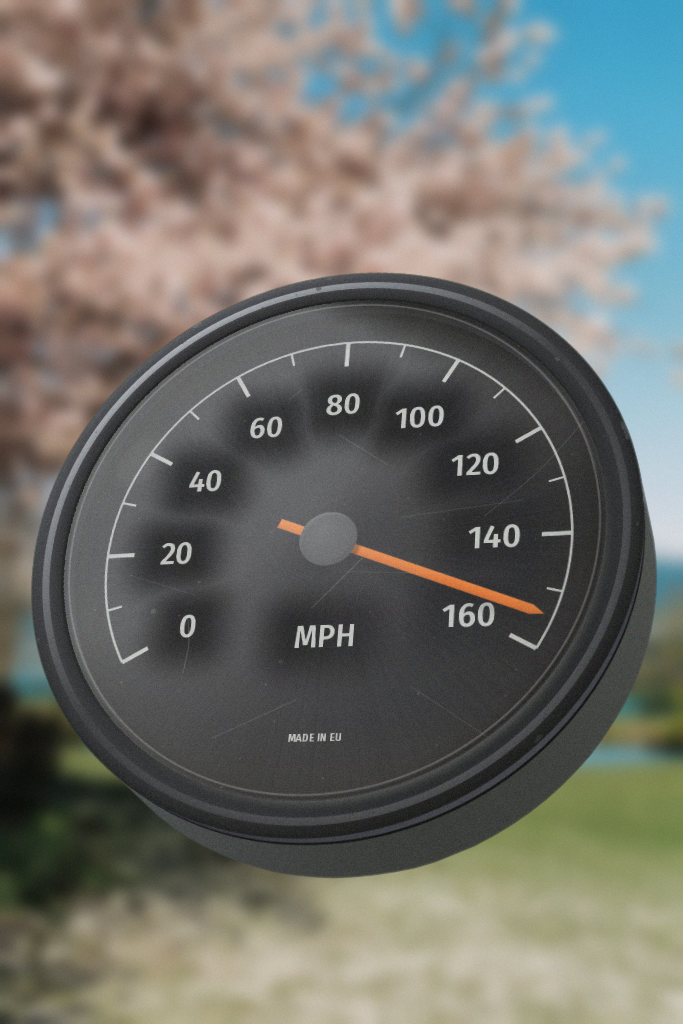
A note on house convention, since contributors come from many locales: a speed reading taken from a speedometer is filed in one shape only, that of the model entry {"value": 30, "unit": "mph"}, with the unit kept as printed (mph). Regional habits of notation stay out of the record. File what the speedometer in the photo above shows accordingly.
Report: {"value": 155, "unit": "mph"}
